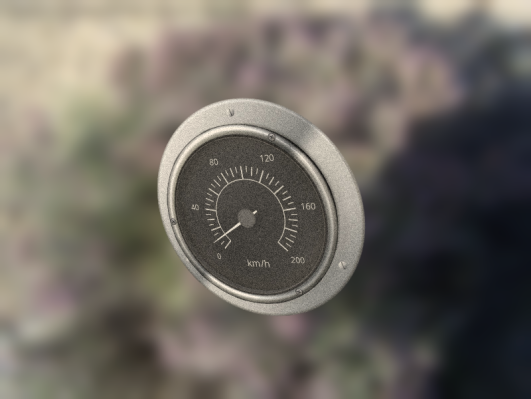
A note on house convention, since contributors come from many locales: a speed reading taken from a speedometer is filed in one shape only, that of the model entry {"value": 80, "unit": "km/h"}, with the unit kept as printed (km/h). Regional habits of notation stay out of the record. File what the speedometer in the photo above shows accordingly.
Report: {"value": 10, "unit": "km/h"}
